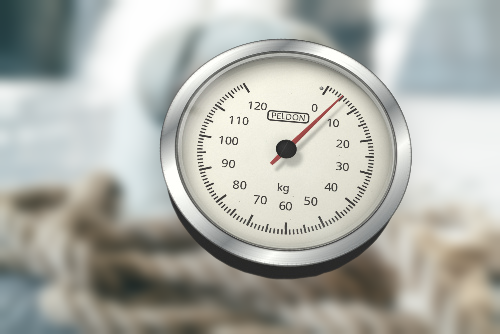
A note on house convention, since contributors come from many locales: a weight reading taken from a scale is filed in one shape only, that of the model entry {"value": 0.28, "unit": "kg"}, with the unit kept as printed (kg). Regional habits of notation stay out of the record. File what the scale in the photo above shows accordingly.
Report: {"value": 5, "unit": "kg"}
